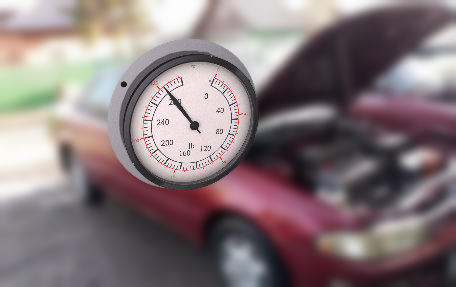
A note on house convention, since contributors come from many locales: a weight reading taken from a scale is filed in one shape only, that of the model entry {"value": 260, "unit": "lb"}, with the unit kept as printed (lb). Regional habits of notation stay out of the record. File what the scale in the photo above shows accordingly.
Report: {"value": 280, "unit": "lb"}
